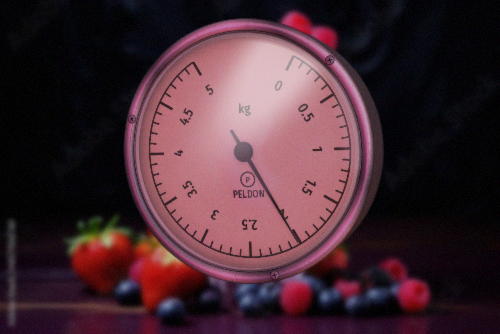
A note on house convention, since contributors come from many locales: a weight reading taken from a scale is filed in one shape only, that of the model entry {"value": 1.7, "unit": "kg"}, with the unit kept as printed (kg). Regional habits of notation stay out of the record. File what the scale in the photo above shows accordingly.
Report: {"value": 2, "unit": "kg"}
